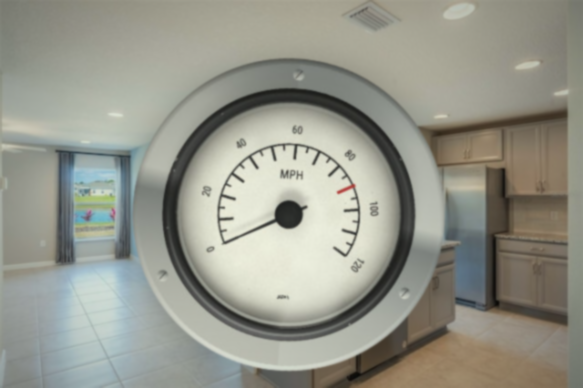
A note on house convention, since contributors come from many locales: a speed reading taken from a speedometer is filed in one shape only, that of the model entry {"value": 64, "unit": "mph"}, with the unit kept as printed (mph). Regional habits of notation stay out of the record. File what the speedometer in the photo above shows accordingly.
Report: {"value": 0, "unit": "mph"}
